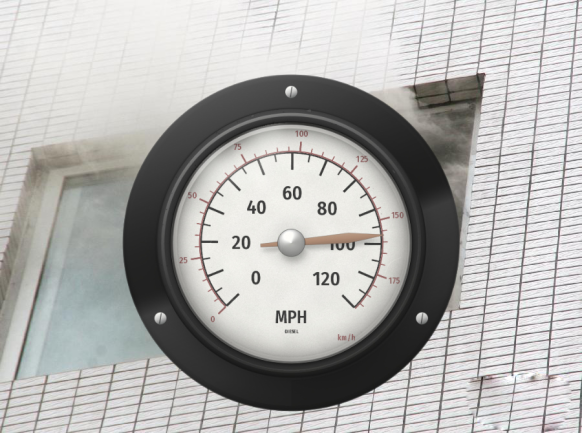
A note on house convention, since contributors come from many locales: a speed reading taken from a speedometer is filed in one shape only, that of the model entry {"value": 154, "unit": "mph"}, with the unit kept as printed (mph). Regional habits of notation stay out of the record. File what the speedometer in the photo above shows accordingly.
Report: {"value": 97.5, "unit": "mph"}
